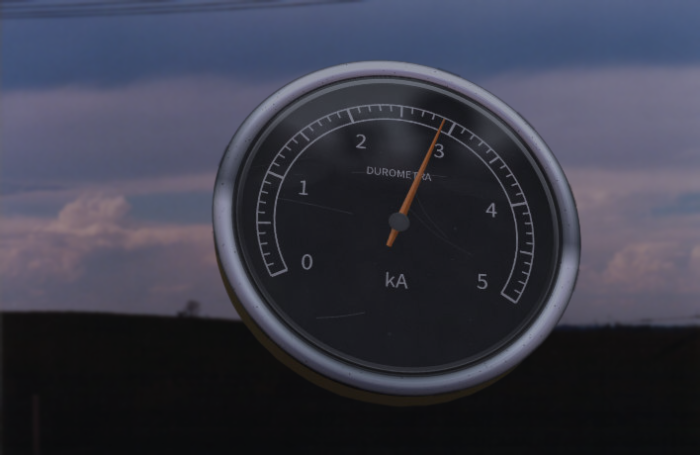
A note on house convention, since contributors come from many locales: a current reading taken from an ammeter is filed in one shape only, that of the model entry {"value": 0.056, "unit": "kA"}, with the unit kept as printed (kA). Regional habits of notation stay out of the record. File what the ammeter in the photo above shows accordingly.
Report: {"value": 2.9, "unit": "kA"}
